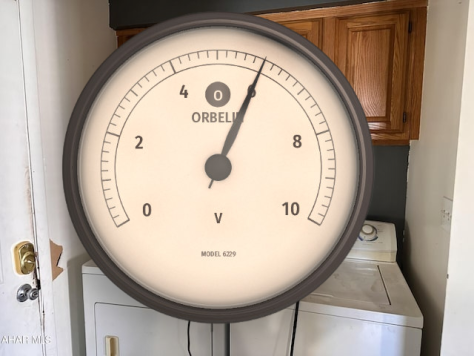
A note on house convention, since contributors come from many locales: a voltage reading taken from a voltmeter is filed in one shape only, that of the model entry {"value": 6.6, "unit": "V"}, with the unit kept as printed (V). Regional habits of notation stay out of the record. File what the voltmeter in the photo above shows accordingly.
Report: {"value": 6, "unit": "V"}
